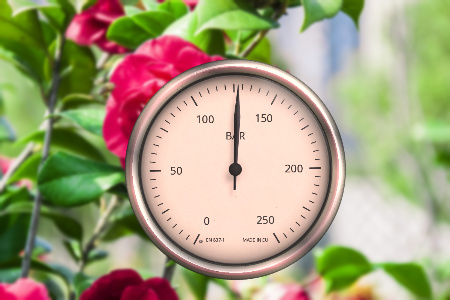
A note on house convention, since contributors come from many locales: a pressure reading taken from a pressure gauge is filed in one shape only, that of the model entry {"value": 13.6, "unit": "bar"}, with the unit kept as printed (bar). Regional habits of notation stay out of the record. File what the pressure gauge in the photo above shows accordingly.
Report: {"value": 127.5, "unit": "bar"}
